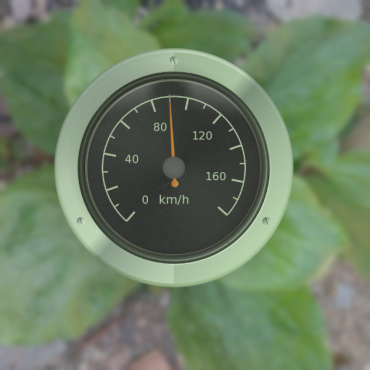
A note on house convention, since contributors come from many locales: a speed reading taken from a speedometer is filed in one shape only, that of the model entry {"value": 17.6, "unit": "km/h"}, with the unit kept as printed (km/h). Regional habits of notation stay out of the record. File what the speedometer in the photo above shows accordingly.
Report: {"value": 90, "unit": "km/h"}
